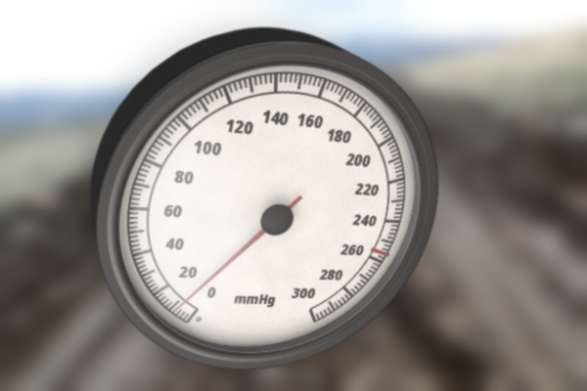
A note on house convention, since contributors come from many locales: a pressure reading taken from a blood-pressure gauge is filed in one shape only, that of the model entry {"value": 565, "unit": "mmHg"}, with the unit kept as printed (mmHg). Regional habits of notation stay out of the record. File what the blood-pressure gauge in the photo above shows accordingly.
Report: {"value": 10, "unit": "mmHg"}
